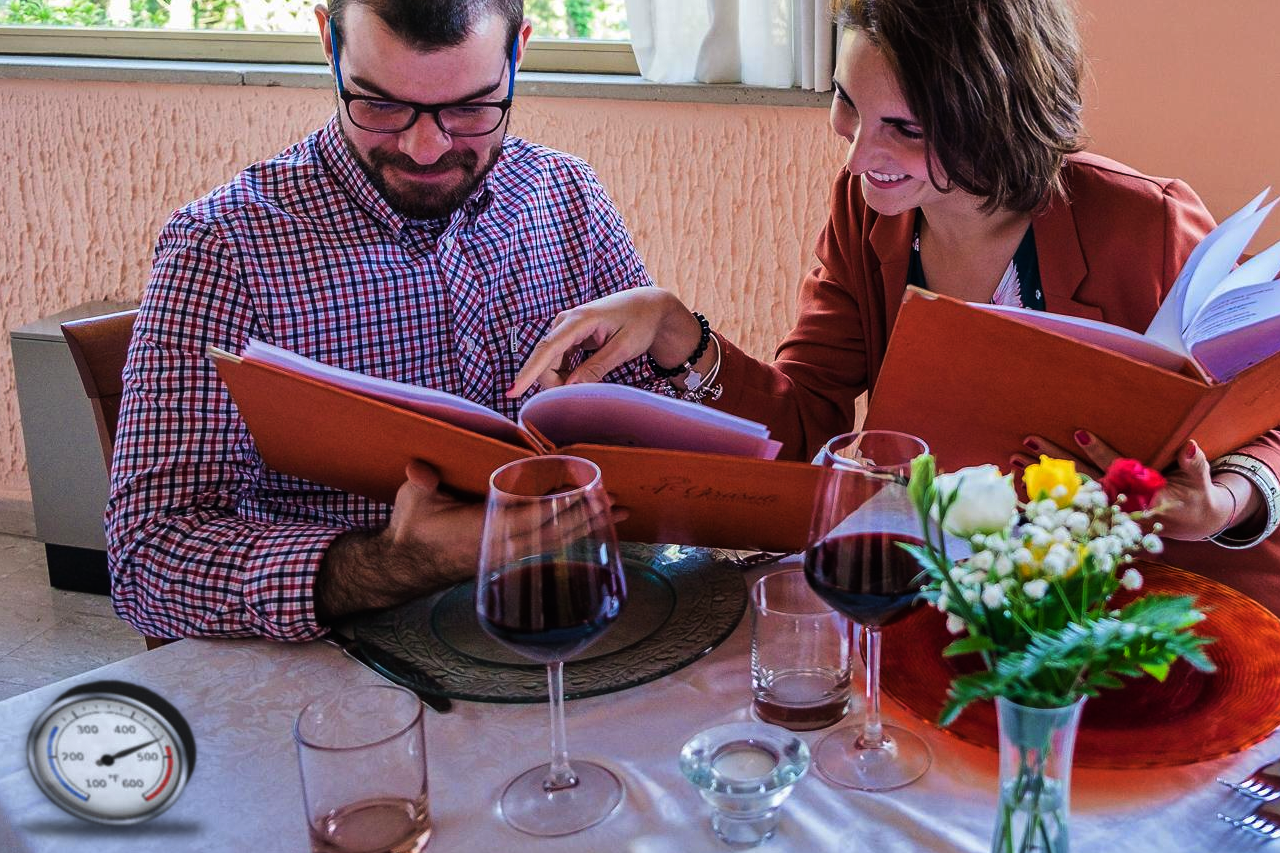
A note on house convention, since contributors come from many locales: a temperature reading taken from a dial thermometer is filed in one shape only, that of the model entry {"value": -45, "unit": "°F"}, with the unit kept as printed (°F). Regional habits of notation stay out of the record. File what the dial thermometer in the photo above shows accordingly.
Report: {"value": 460, "unit": "°F"}
